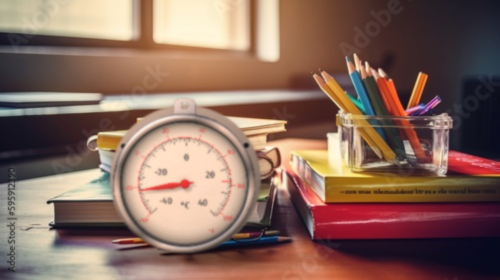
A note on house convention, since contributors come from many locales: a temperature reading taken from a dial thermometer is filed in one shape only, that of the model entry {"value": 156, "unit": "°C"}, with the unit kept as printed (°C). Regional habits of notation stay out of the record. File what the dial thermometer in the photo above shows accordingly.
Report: {"value": -30, "unit": "°C"}
